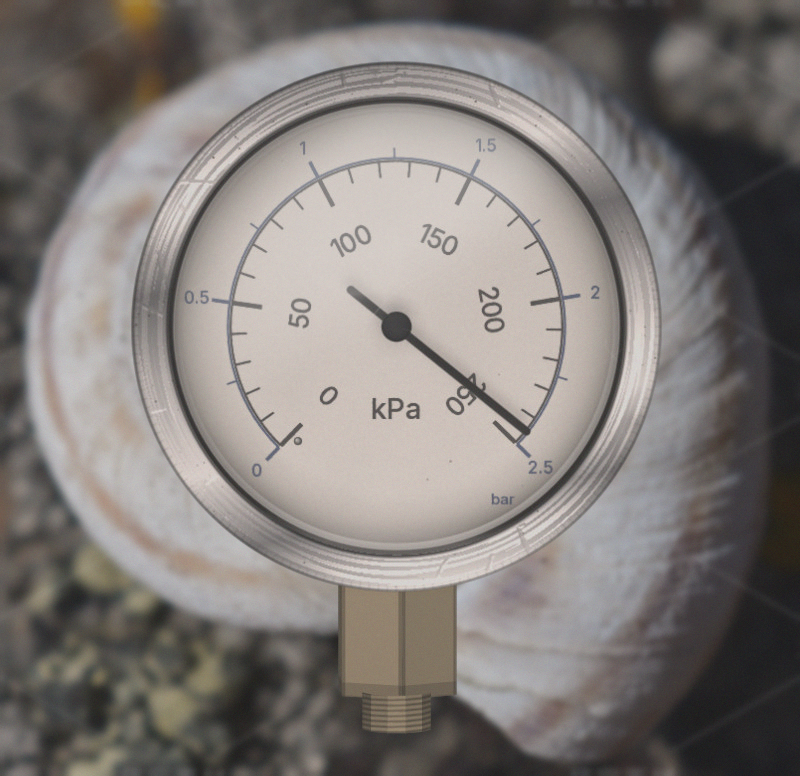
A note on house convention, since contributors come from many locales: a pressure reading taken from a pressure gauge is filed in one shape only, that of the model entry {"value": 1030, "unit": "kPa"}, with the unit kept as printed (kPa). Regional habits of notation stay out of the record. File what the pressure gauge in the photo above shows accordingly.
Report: {"value": 245, "unit": "kPa"}
